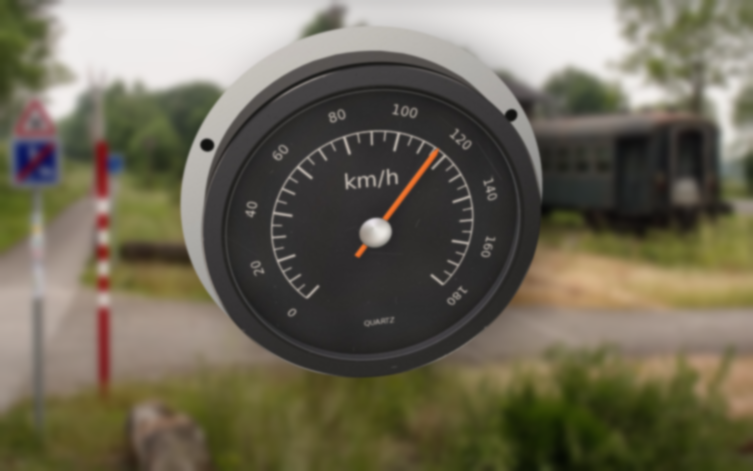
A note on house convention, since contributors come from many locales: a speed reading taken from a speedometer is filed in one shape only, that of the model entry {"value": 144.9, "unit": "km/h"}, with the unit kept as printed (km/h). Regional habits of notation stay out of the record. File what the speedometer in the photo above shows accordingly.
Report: {"value": 115, "unit": "km/h"}
